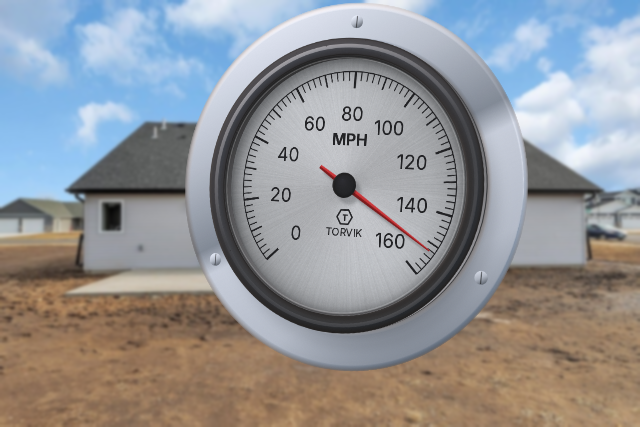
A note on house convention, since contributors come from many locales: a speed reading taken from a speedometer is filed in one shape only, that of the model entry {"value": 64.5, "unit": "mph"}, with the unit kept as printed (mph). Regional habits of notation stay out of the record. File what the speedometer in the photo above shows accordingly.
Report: {"value": 152, "unit": "mph"}
